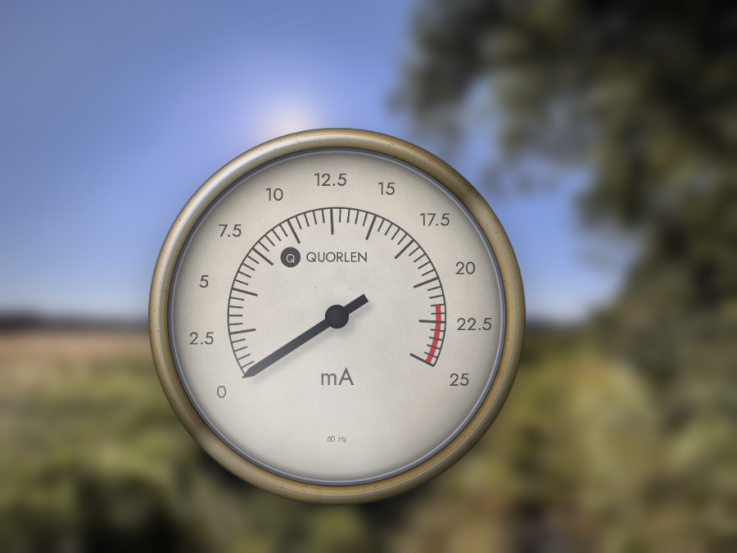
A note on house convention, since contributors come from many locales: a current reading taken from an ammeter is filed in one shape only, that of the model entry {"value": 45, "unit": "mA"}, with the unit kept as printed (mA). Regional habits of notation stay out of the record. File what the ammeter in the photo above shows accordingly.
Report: {"value": 0, "unit": "mA"}
